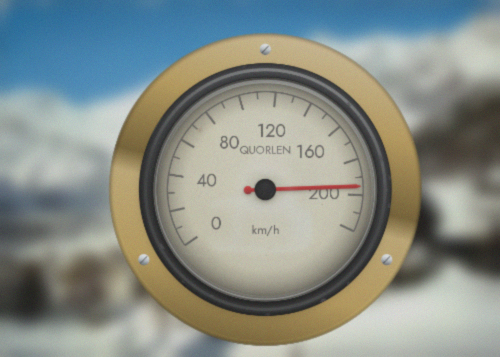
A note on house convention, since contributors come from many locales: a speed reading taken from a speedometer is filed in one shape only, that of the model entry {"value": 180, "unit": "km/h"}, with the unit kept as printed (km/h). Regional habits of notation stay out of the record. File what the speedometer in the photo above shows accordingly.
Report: {"value": 195, "unit": "km/h"}
